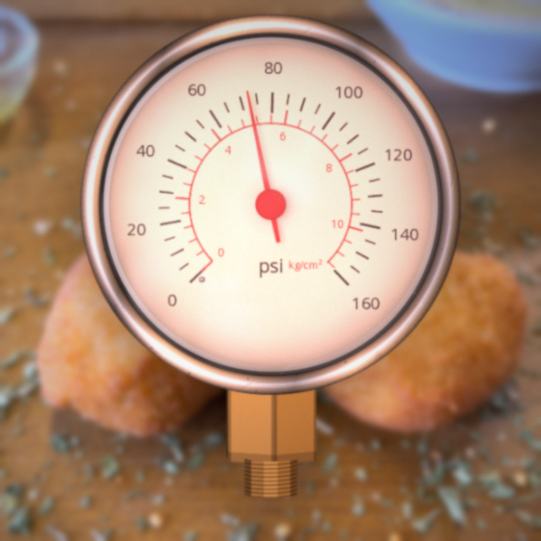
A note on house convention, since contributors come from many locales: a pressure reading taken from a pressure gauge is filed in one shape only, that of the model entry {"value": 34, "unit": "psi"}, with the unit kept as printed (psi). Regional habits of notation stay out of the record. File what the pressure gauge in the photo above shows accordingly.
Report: {"value": 72.5, "unit": "psi"}
